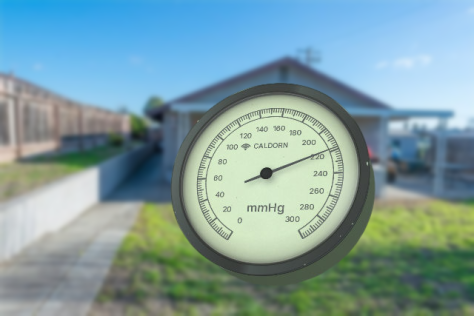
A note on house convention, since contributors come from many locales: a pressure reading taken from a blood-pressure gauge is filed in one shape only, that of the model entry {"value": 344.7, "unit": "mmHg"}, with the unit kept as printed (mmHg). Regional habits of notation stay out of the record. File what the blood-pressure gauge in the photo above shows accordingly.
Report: {"value": 220, "unit": "mmHg"}
